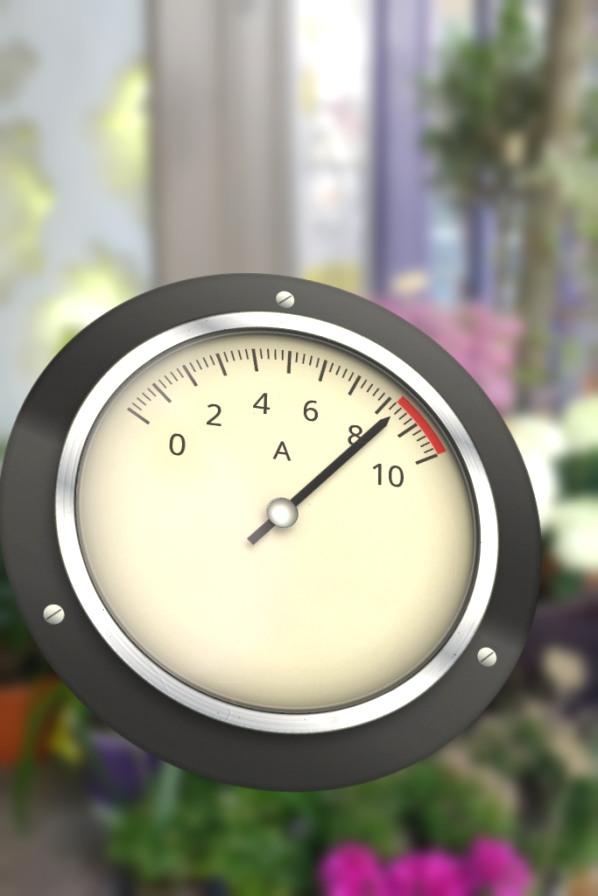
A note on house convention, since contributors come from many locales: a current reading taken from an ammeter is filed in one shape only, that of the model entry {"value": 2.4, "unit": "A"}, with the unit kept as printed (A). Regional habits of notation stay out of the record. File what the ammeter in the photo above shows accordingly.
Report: {"value": 8.4, "unit": "A"}
